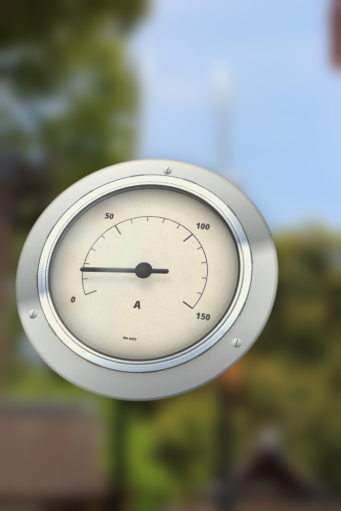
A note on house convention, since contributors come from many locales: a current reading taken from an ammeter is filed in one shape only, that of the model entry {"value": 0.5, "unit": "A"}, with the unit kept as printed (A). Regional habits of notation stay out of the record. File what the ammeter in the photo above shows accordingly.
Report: {"value": 15, "unit": "A"}
